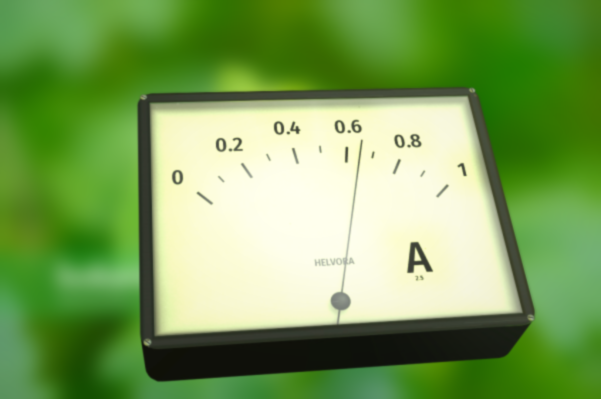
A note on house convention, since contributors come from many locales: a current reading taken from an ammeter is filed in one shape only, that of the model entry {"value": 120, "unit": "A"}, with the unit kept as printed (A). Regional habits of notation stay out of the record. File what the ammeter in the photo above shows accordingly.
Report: {"value": 0.65, "unit": "A"}
